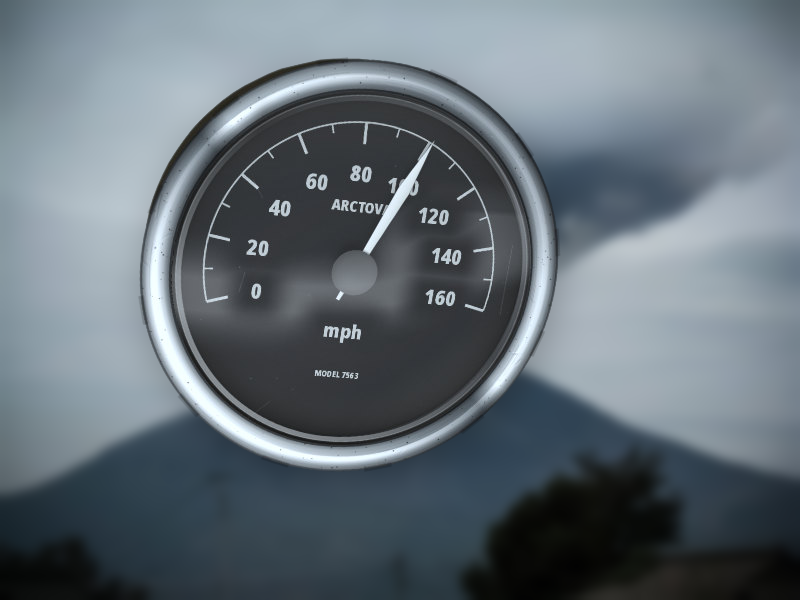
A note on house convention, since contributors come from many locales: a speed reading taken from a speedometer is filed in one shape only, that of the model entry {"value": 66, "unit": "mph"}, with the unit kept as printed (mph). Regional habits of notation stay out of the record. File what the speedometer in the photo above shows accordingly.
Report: {"value": 100, "unit": "mph"}
